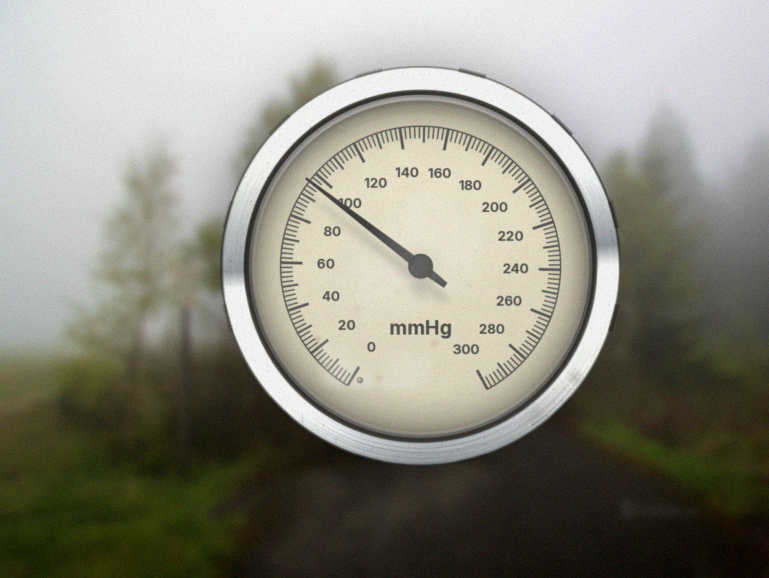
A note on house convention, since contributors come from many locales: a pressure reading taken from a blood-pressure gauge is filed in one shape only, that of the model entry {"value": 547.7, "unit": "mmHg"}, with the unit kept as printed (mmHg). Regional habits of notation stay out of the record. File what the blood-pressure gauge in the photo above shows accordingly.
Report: {"value": 96, "unit": "mmHg"}
